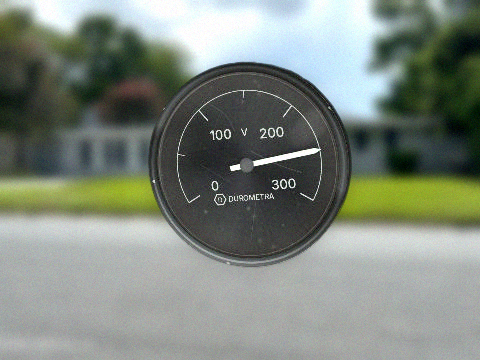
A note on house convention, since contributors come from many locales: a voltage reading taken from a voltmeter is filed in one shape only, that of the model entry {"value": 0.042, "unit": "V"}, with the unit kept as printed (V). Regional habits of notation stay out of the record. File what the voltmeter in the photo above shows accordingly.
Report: {"value": 250, "unit": "V"}
